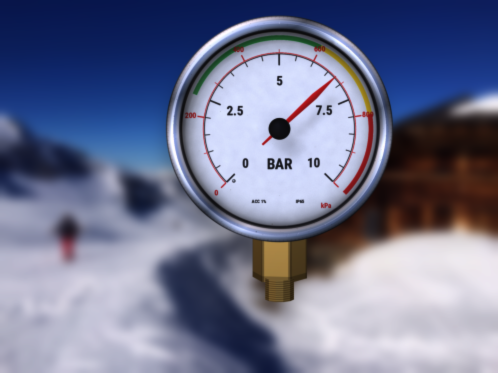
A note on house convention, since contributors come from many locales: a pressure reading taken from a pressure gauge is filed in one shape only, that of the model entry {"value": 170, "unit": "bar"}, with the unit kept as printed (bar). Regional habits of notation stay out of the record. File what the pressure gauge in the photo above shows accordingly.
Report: {"value": 6.75, "unit": "bar"}
